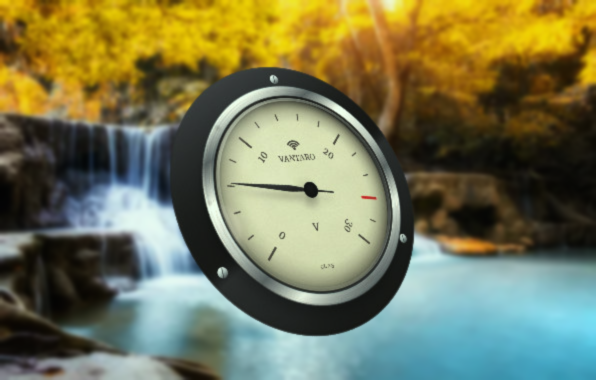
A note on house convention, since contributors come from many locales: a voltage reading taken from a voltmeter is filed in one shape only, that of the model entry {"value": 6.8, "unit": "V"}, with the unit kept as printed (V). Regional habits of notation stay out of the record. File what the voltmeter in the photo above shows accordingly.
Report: {"value": 6, "unit": "V"}
